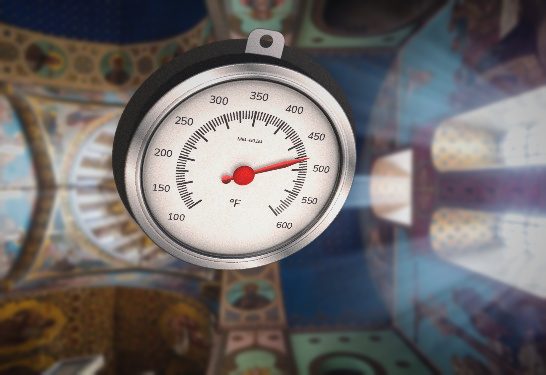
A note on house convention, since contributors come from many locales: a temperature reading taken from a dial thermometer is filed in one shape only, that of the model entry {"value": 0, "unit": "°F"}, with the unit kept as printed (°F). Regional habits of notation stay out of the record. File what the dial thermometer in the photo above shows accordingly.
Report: {"value": 475, "unit": "°F"}
